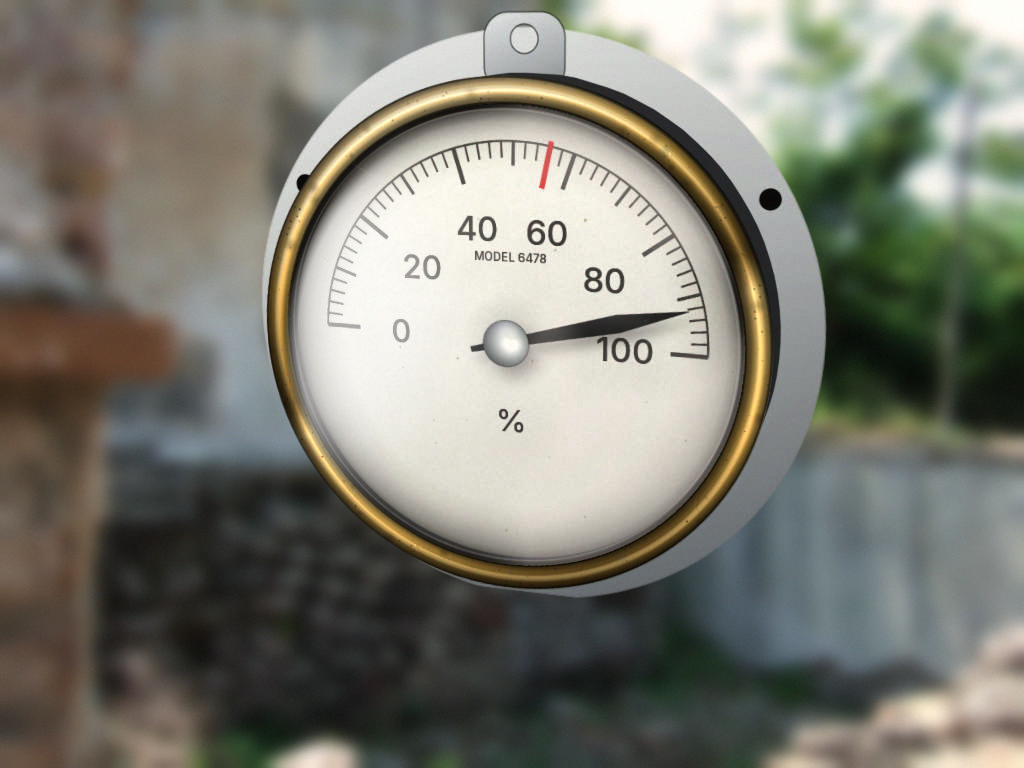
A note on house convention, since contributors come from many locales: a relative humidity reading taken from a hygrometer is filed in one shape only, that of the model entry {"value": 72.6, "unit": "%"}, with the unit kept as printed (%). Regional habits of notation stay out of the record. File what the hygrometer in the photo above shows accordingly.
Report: {"value": 92, "unit": "%"}
